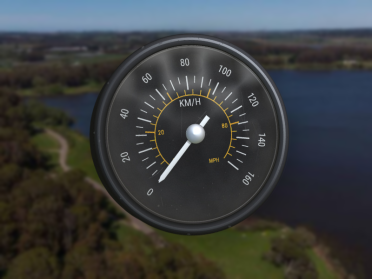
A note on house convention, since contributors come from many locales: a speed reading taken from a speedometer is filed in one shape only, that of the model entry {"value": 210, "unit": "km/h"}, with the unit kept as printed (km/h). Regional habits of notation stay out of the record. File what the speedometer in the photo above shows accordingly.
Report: {"value": 0, "unit": "km/h"}
